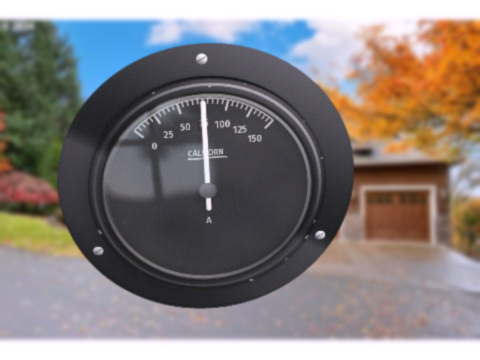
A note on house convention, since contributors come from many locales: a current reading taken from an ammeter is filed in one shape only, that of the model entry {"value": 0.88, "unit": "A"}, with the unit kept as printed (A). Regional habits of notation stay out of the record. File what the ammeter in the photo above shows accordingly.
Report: {"value": 75, "unit": "A"}
